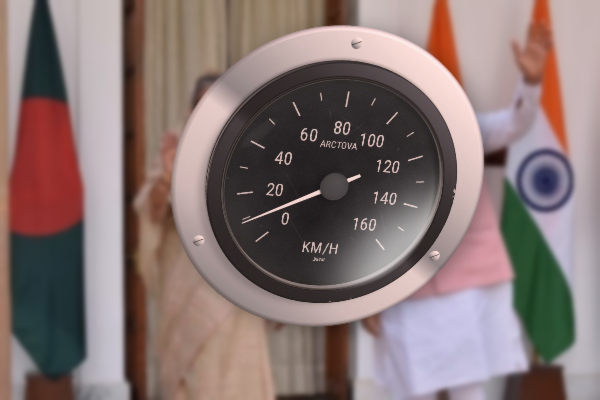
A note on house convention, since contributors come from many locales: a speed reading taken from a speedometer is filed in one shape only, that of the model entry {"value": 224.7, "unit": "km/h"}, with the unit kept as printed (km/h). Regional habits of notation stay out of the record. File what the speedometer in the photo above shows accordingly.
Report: {"value": 10, "unit": "km/h"}
